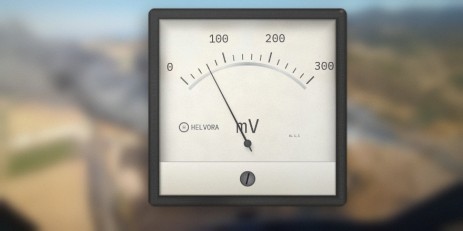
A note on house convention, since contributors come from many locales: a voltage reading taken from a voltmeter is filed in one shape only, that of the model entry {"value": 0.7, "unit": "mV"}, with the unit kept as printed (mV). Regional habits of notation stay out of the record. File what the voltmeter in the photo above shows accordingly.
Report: {"value": 60, "unit": "mV"}
